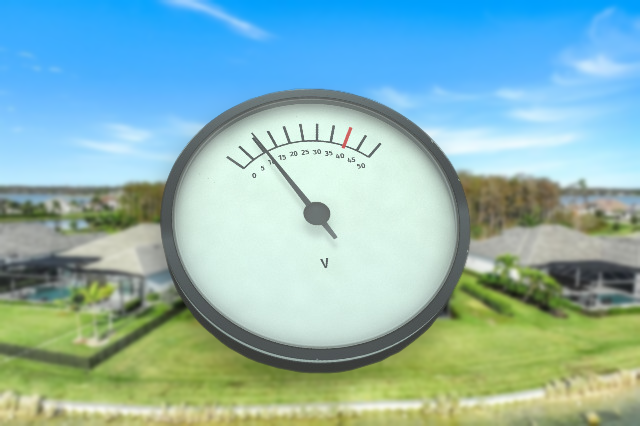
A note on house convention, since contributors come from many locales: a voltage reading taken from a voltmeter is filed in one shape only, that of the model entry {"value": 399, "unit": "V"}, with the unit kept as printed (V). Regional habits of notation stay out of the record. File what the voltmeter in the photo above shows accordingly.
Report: {"value": 10, "unit": "V"}
